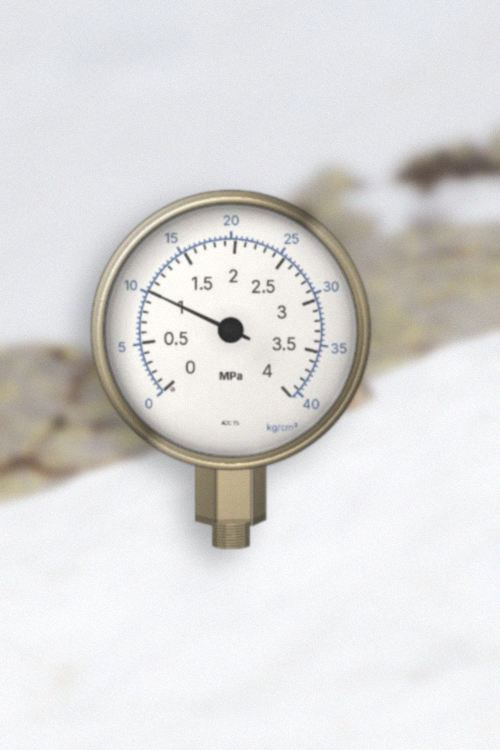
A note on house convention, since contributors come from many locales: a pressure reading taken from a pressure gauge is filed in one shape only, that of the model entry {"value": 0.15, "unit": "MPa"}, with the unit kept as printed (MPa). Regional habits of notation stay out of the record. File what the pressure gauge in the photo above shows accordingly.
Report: {"value": 1, "unit": "MPa"}
